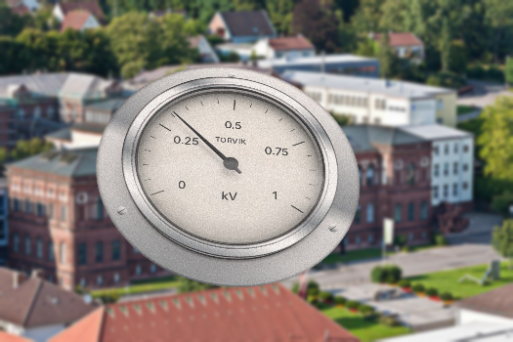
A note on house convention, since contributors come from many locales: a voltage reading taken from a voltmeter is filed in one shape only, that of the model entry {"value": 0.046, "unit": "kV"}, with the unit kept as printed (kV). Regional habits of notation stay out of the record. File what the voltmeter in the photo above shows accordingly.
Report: {"value": 0.3, "unit": "kV"}
